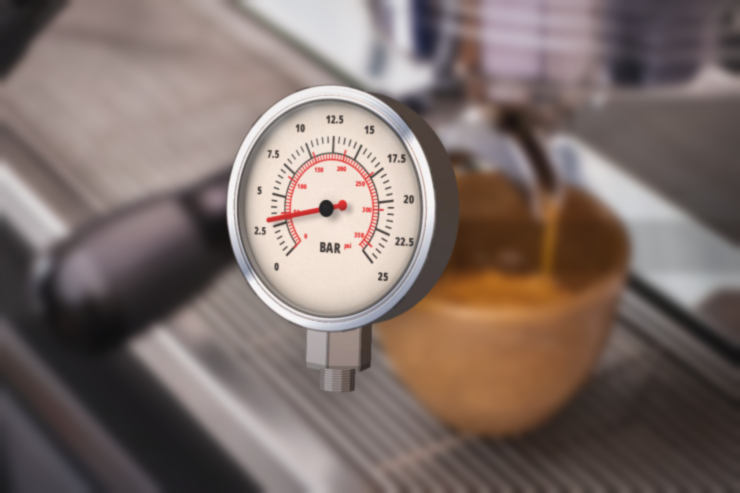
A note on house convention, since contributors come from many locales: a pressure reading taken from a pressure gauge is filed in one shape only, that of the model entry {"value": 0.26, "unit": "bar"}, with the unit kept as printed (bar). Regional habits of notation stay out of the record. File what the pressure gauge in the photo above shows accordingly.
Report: {"value": 3, "unit": "bar"}
